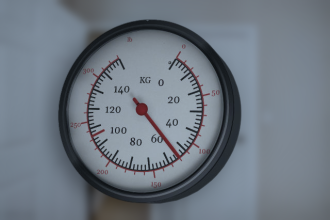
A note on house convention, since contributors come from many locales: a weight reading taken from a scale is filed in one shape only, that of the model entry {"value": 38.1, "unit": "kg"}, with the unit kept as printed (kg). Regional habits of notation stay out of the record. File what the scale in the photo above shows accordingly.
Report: {"value": 54, "unit": "kg"}
